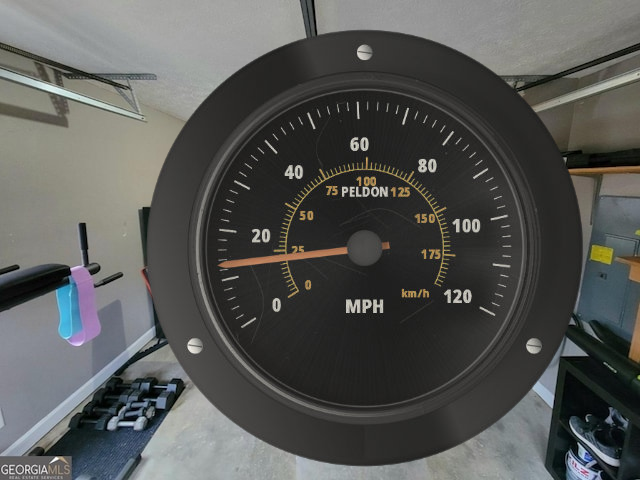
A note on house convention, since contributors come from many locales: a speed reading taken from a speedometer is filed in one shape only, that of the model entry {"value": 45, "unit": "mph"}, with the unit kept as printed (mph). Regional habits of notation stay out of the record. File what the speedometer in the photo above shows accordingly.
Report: {"value": 13, "unit": "mph"}
